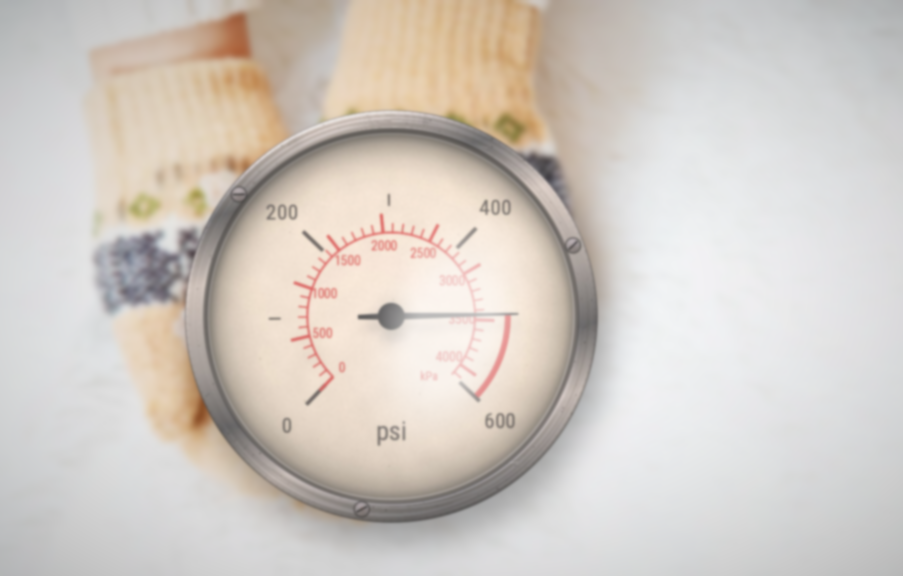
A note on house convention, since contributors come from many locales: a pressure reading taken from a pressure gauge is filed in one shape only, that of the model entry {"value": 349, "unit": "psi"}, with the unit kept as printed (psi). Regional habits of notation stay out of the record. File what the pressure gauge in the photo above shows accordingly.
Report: {"value": 500, "unit": "psi"}
